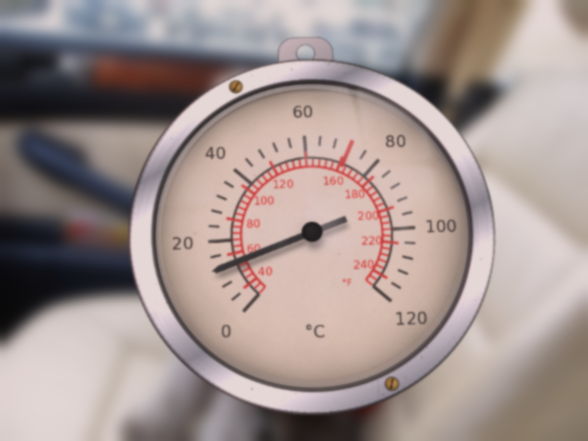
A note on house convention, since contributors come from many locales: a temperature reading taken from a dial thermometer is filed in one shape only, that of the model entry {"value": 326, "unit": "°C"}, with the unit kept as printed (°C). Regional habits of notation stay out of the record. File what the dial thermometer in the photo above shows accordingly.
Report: {"value": 12, "unit": "°C"}
